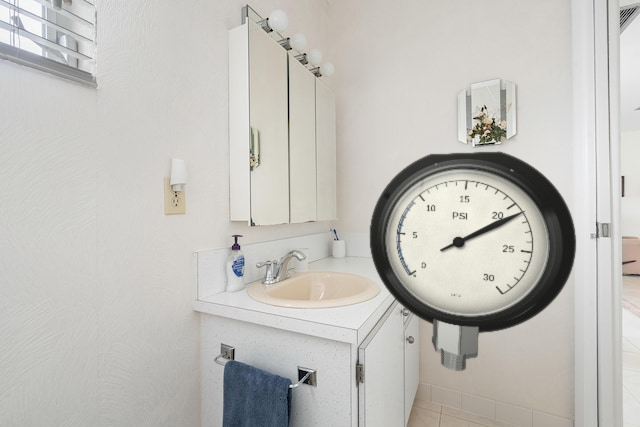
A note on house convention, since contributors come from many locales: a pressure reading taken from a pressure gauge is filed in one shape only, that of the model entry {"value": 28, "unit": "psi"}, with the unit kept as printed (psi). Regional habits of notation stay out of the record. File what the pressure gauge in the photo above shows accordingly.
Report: {"value": 21, "unit": "psi"}
